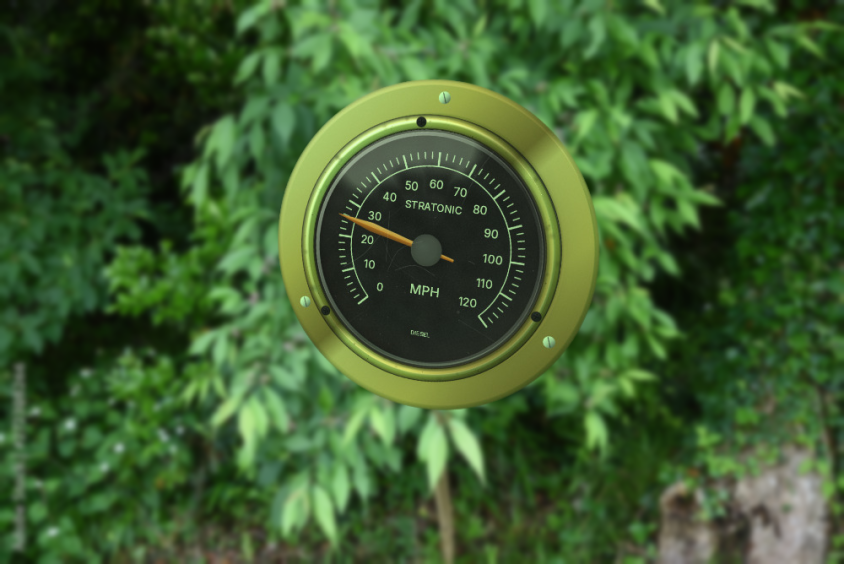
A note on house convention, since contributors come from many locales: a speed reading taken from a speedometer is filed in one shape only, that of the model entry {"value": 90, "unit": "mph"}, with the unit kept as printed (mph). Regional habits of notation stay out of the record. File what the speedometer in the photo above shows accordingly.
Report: {"value": 26, "unit": "mph"}
